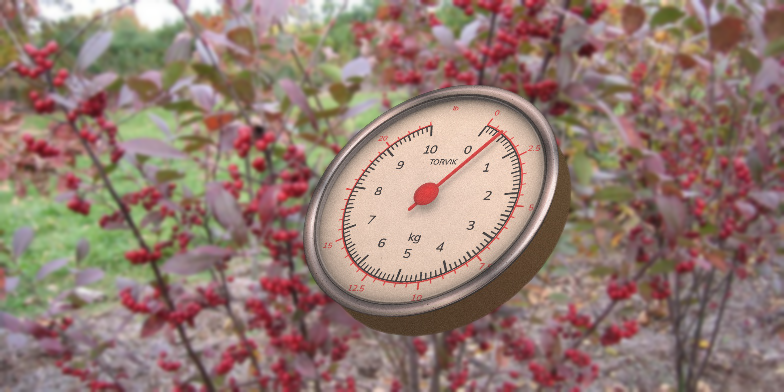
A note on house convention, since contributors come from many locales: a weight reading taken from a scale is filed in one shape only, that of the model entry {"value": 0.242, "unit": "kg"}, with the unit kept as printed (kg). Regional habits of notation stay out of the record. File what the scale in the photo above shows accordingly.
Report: {"value": 0.5, "unit": "kg"}
